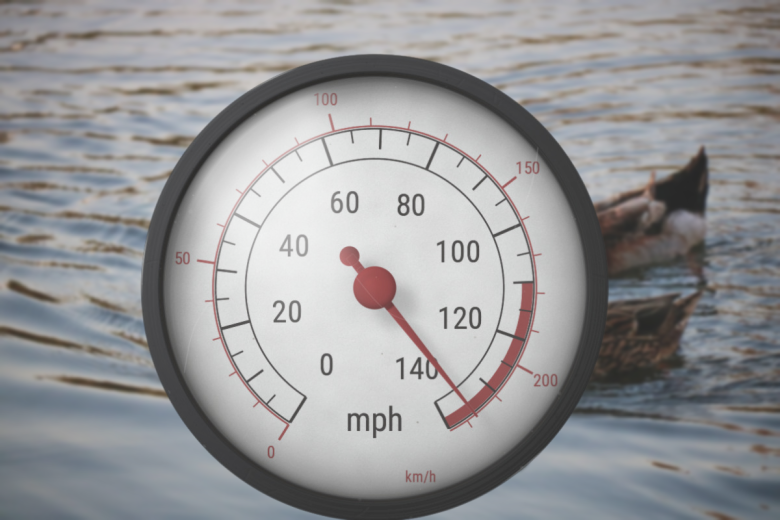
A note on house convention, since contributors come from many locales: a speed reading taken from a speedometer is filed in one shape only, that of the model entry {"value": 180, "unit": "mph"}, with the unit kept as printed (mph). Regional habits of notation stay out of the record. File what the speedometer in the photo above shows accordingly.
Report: {"value": 135, "unit": "mph"}
